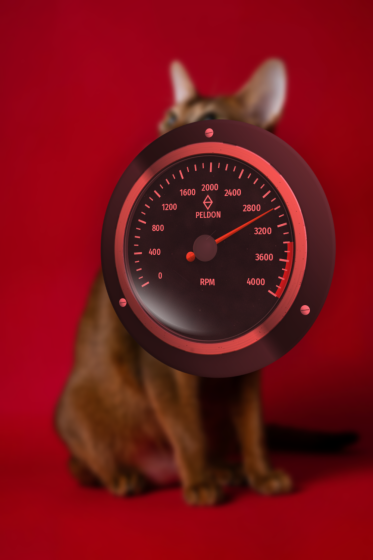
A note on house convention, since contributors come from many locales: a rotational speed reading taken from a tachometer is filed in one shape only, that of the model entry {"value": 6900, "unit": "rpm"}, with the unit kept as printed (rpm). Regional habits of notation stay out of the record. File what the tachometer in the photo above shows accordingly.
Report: {"value": 3000, "unit": "rpm"}
